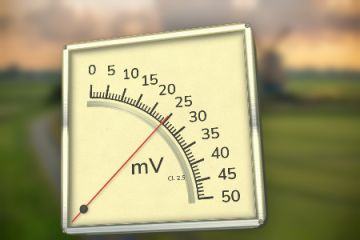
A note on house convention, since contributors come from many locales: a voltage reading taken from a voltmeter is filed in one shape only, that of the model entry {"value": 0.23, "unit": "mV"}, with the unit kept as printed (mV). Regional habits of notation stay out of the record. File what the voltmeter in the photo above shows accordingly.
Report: {"value": 25, "unit": "mV"}
